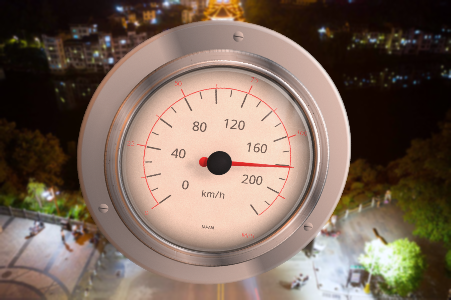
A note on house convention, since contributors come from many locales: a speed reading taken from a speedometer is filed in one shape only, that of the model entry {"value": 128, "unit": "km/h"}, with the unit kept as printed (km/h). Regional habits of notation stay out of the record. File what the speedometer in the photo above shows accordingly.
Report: {"value": 180, "unit": "km/h"}
